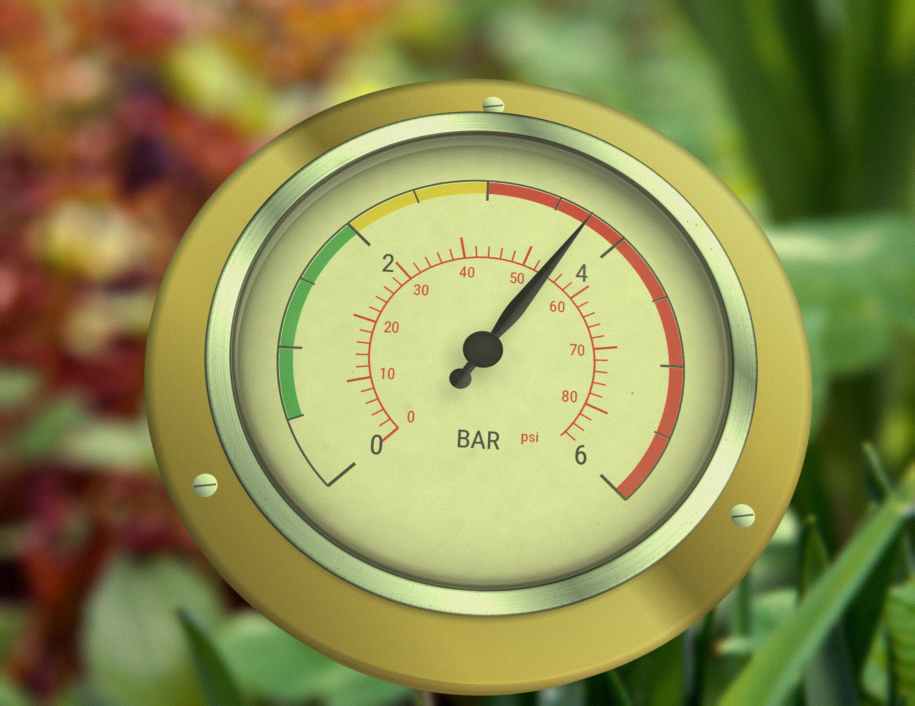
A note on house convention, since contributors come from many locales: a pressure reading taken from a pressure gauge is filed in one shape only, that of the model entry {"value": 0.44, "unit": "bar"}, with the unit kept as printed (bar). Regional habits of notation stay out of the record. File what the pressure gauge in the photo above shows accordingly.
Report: {"value": 3.75, "unit": "bar"}
